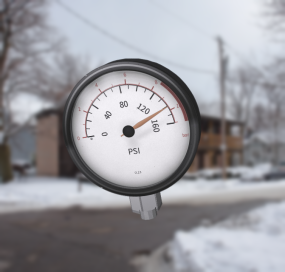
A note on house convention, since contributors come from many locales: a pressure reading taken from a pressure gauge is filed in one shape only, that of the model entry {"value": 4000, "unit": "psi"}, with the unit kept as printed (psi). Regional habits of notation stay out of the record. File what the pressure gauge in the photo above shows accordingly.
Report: {"value": 140, "unit": "psi"}
